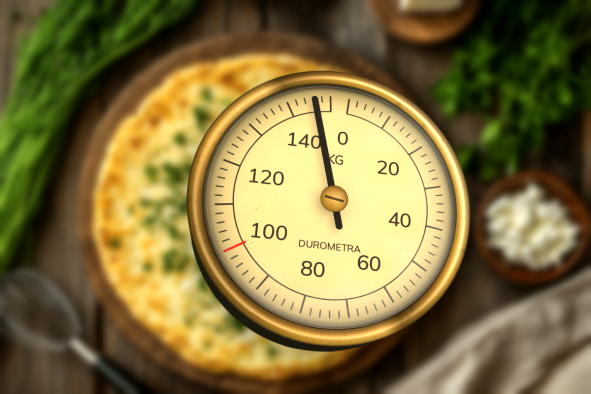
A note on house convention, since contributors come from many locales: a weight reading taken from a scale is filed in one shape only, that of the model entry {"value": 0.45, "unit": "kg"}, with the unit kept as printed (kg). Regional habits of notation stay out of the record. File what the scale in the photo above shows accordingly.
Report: {"value": 146, "unit": "kg"}
